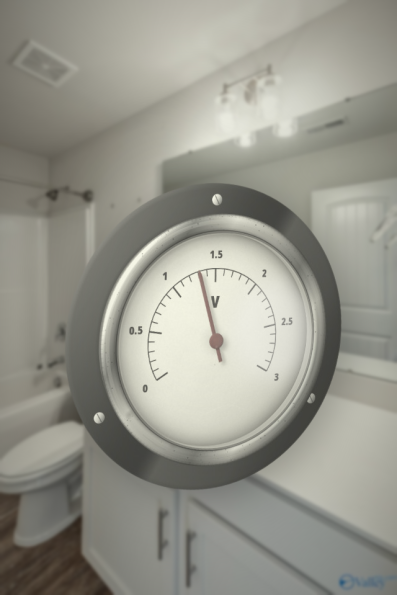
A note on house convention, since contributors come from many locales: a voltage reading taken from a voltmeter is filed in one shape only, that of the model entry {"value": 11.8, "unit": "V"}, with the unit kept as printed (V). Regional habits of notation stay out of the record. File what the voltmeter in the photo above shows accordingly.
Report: {"value": 1.3, "unit": "V"}
